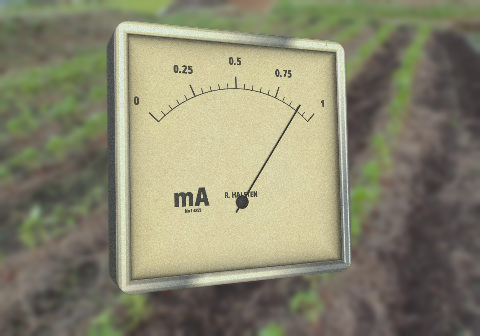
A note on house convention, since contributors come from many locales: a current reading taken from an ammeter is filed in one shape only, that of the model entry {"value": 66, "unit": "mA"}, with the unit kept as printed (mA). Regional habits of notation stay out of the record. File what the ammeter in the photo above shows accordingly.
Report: {"value": 0.9, "unit": "mA"}
